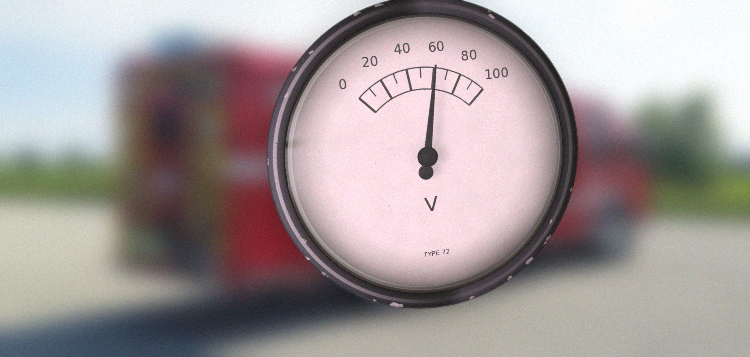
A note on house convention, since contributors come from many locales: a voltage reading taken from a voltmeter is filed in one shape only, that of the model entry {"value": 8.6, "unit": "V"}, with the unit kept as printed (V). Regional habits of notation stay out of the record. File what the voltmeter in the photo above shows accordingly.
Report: {"value": 60, "unit": "V"}
